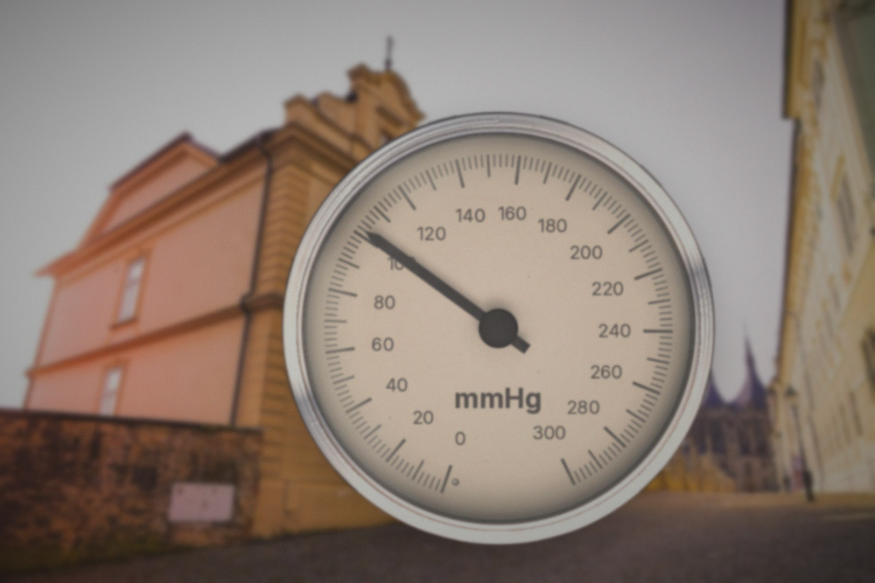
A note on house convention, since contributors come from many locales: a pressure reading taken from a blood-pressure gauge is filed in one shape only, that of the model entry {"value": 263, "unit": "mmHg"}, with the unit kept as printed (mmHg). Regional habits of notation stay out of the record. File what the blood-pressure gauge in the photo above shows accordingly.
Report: {"value": 102, "unit": "mmHg"}
